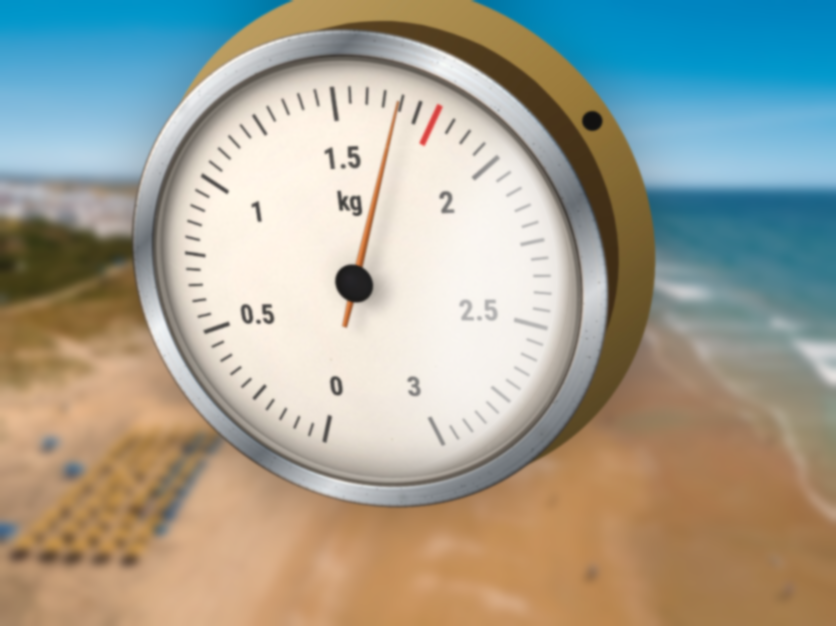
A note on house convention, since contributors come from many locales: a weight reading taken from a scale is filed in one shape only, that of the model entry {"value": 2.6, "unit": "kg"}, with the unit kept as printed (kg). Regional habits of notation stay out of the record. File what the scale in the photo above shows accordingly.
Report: {"value": 1.7, "unit": "kg"}
